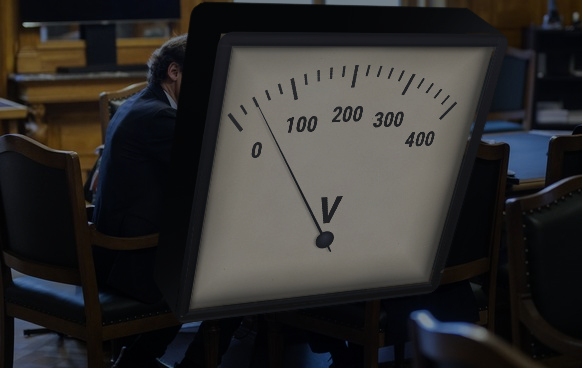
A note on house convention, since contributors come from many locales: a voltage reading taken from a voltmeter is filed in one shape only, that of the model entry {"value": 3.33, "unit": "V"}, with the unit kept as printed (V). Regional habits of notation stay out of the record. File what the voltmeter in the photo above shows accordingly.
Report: {"value": 40, "unit": "V"}
